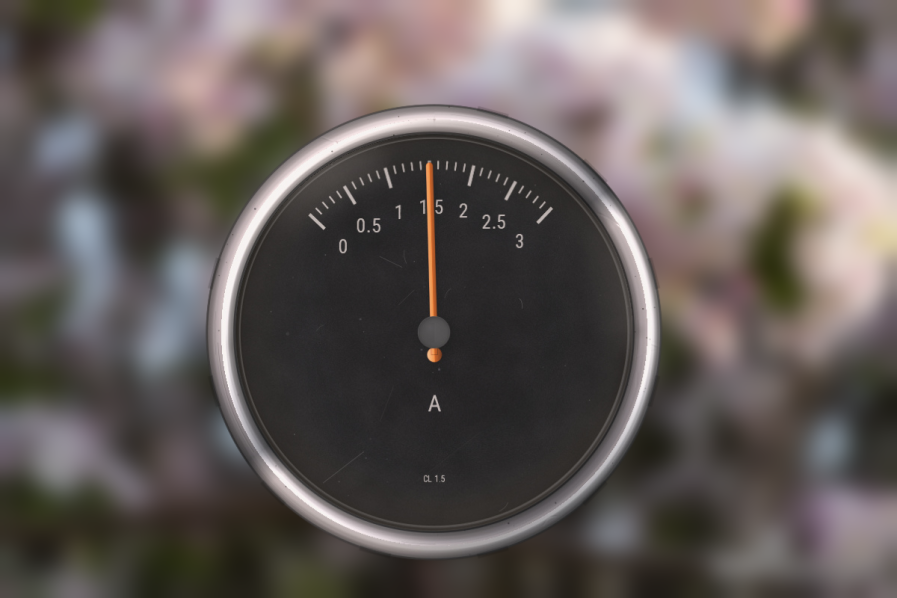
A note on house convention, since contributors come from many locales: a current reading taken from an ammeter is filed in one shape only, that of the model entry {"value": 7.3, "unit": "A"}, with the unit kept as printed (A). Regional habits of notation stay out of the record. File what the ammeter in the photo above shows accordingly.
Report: {"value": 1.5, "unit": "A"}
